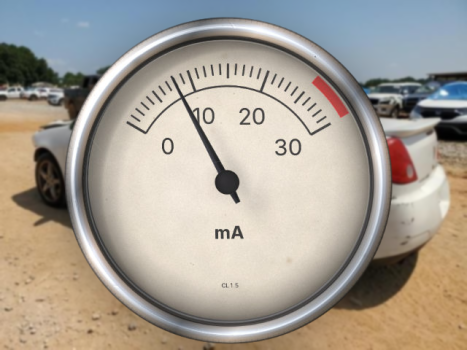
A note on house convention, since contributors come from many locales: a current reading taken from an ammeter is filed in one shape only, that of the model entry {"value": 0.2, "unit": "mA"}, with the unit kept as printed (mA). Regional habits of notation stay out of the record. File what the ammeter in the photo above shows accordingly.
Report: {"value": 8, "unit": "mA"}
